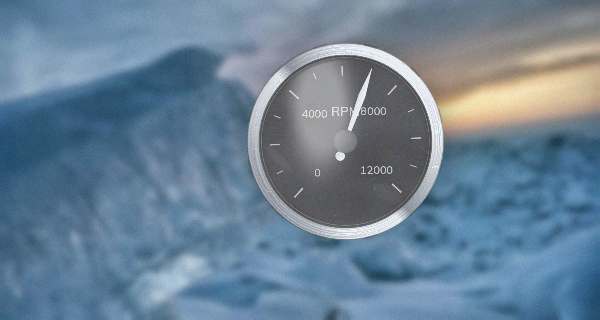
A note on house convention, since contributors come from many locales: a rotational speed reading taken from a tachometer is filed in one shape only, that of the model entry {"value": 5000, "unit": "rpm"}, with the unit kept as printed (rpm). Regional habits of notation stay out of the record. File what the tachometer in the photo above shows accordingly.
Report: {"value": 7000, "unit": "rpm"}
